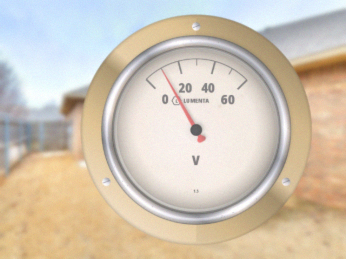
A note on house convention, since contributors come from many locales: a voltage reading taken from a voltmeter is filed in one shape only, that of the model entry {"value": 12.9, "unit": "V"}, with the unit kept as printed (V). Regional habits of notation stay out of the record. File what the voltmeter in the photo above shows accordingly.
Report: {"value": 10, "unit": "V"}
